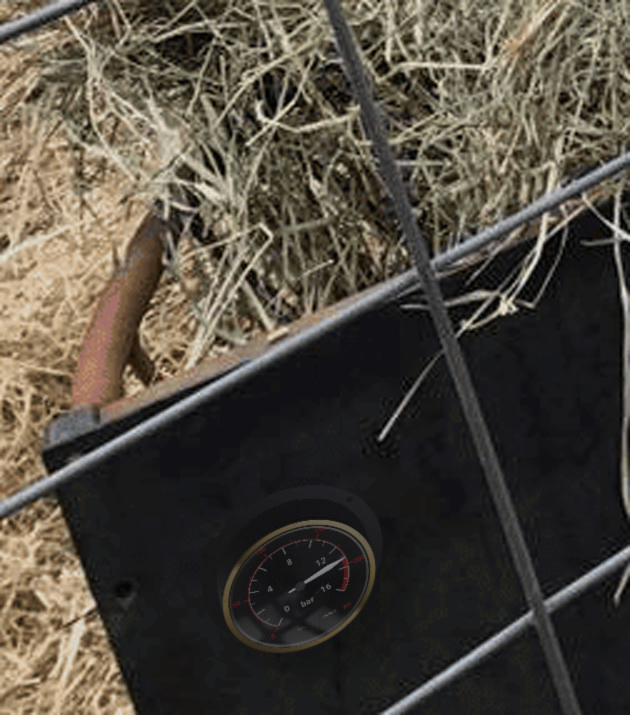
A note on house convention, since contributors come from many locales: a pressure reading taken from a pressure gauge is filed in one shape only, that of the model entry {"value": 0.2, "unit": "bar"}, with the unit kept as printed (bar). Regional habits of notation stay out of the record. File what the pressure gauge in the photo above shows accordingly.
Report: {"value": 13, "unit": "bar"}
